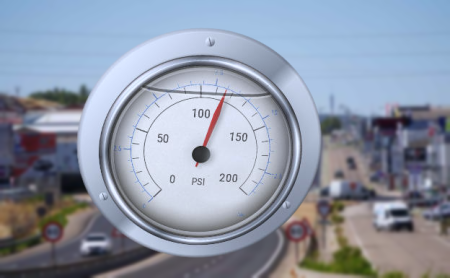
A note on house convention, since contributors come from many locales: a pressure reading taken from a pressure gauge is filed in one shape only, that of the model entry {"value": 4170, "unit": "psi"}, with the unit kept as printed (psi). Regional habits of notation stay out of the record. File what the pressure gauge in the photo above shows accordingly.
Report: {"value": 115, "unit": "psi"}
